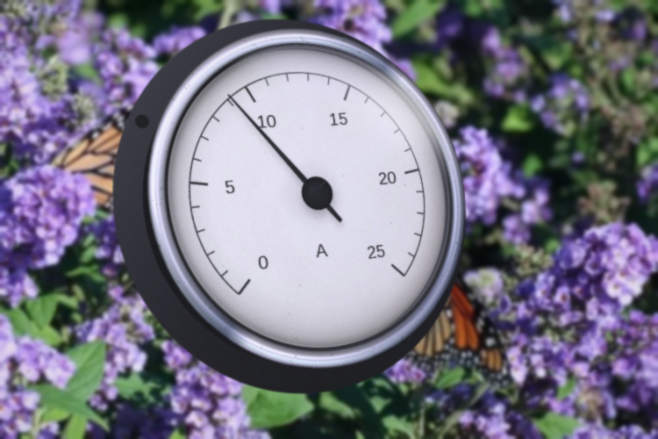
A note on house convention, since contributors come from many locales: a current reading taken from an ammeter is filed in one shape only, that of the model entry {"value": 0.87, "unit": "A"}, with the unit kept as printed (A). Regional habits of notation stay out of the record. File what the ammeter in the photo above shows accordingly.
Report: {"value": 9, "unit": "A"}
